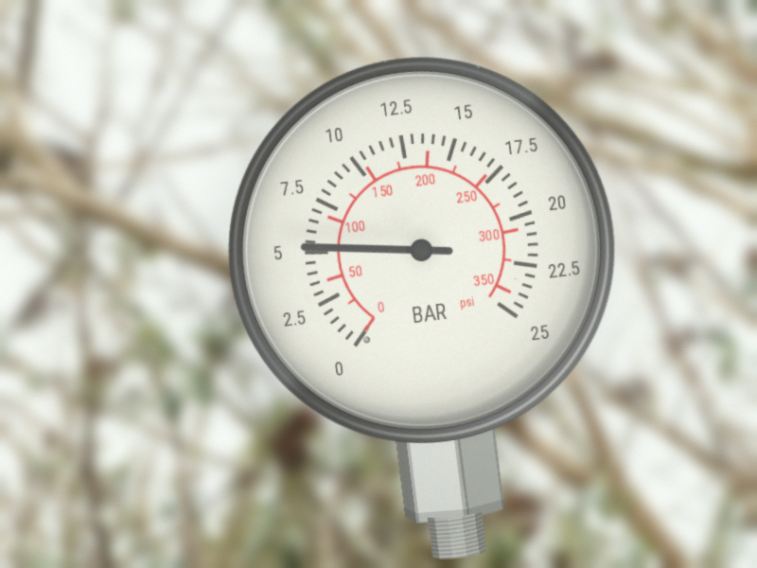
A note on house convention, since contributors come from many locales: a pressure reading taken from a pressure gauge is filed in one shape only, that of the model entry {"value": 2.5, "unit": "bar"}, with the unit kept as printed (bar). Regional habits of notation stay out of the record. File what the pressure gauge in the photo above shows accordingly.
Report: {"value": 5.25, "unit": "bar"}
